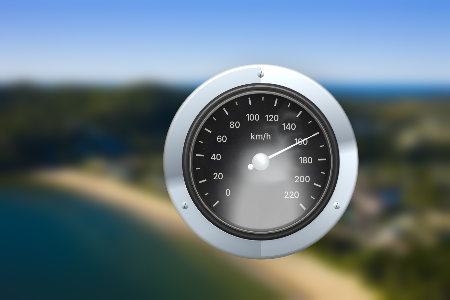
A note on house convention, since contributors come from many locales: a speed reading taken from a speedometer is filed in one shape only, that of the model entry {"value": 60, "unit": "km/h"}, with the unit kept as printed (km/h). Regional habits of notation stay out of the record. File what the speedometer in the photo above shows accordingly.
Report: {"value": 160, "unit": "km/h"}
